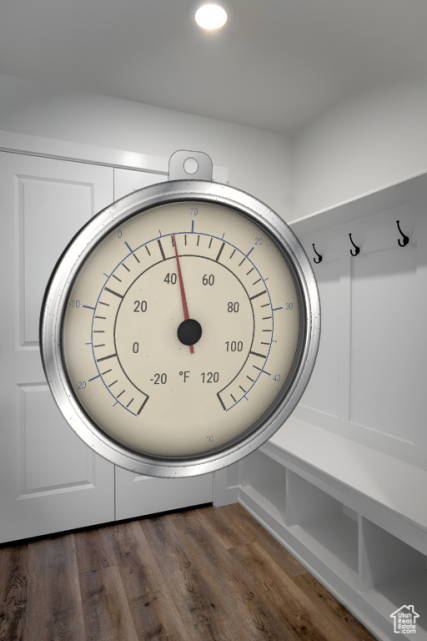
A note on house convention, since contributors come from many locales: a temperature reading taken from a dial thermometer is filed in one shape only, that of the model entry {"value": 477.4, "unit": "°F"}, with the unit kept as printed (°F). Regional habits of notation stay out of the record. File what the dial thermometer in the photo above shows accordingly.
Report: {"value": 44, "unit": "°F"}
